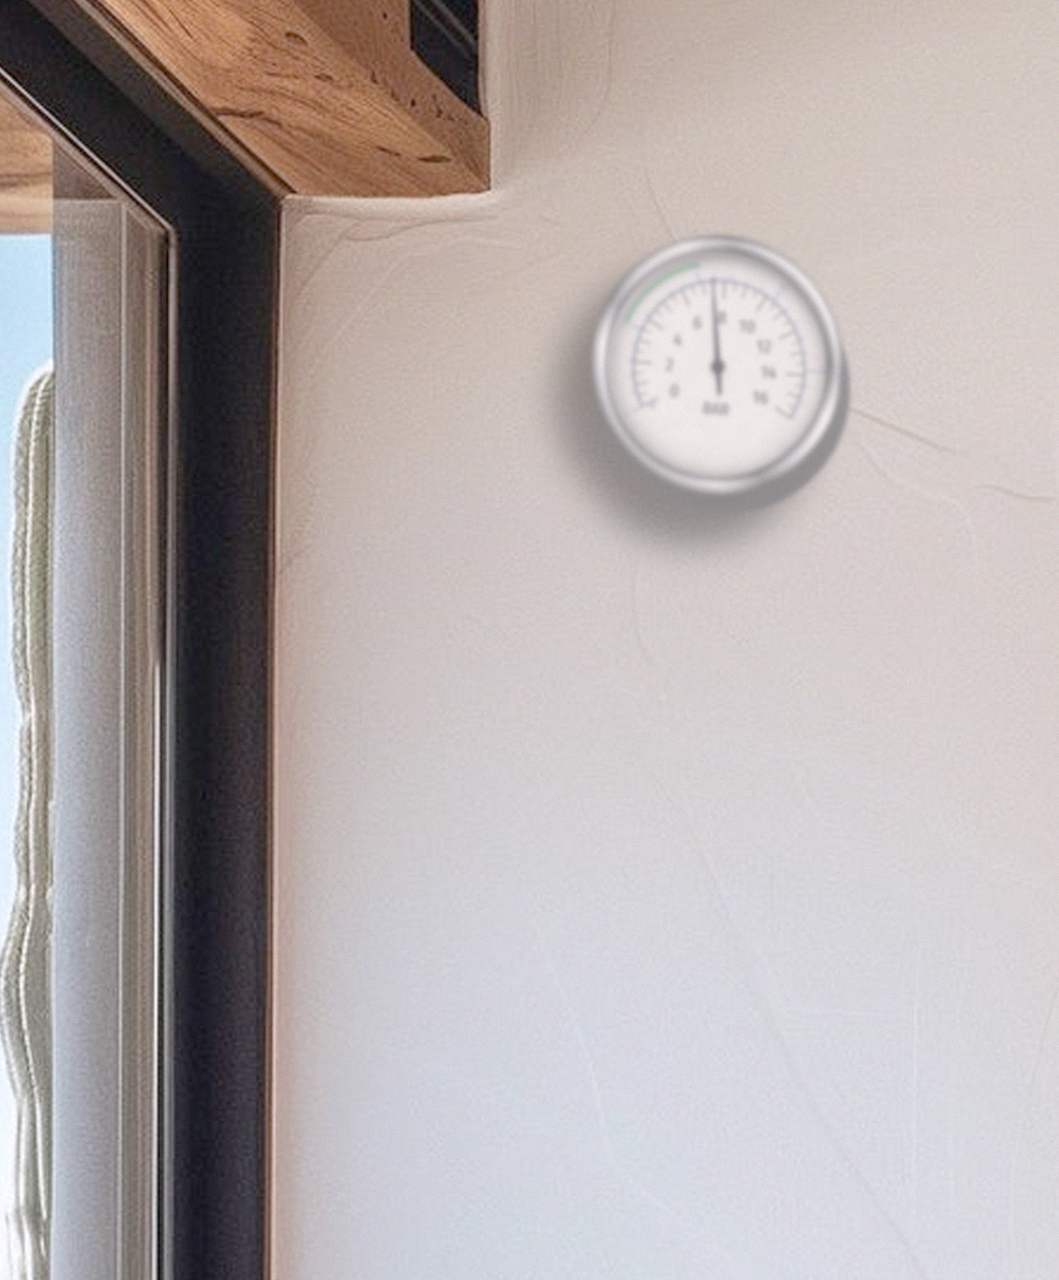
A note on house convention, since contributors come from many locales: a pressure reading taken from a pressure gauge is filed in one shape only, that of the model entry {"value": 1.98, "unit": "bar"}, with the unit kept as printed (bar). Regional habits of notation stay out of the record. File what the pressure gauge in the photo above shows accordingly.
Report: {"value": 7.5, "unit": "bar"}
